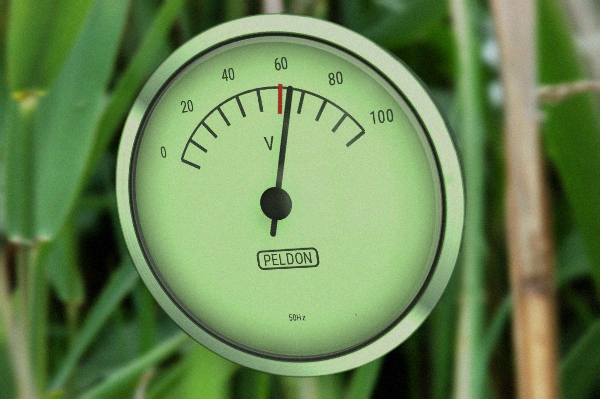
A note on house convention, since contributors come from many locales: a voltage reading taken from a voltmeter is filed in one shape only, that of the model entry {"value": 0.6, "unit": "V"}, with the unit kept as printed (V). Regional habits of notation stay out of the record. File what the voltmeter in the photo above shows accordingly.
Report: {"value": 65, "unit": "V"}
